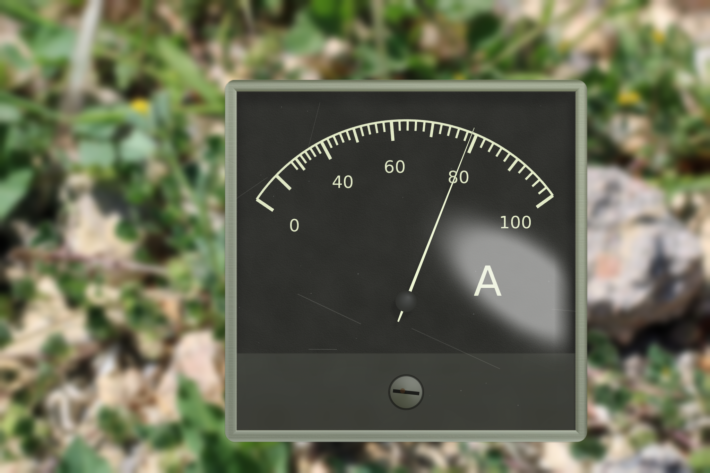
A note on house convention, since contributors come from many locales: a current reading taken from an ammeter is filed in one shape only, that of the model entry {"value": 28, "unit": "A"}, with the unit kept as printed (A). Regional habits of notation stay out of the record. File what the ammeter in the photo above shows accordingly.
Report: {"value": 79, "unit": "A"}
